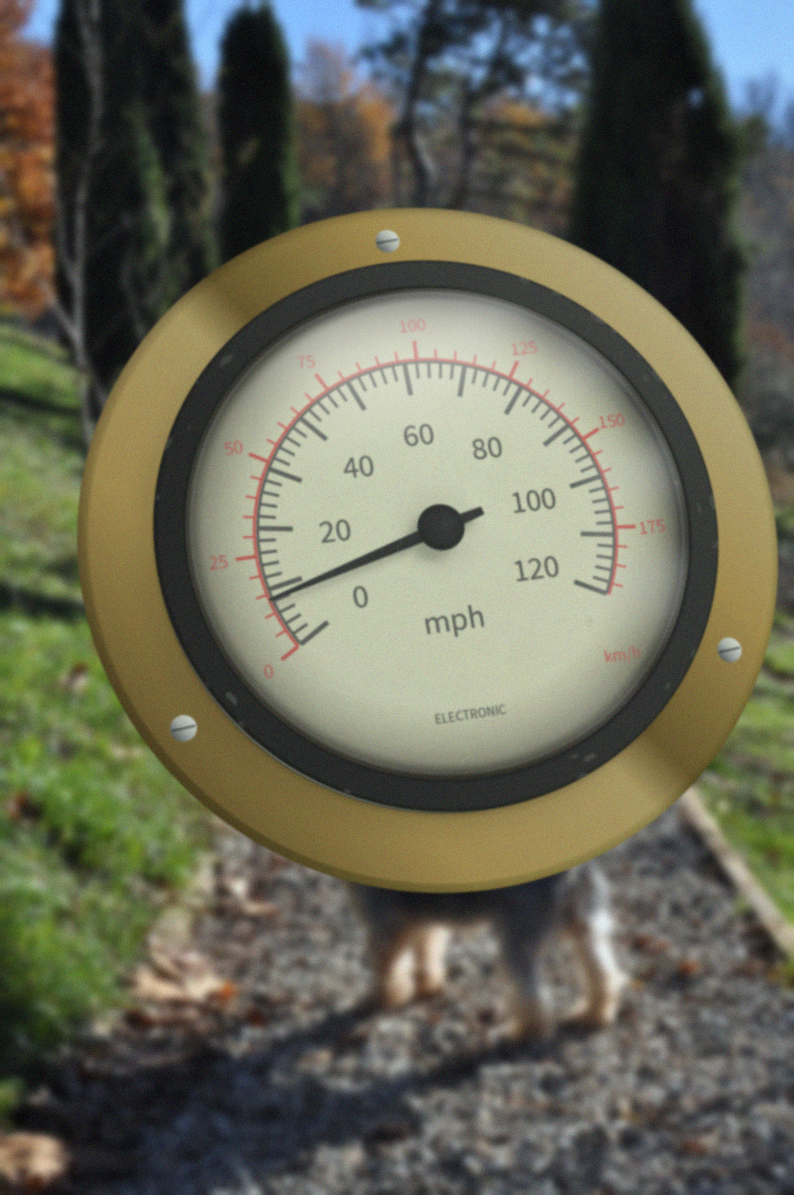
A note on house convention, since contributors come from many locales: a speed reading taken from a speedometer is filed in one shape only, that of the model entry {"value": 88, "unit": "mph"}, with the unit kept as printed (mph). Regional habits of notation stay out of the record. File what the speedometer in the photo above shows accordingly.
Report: {"value": 8, "unit": "mph"}
